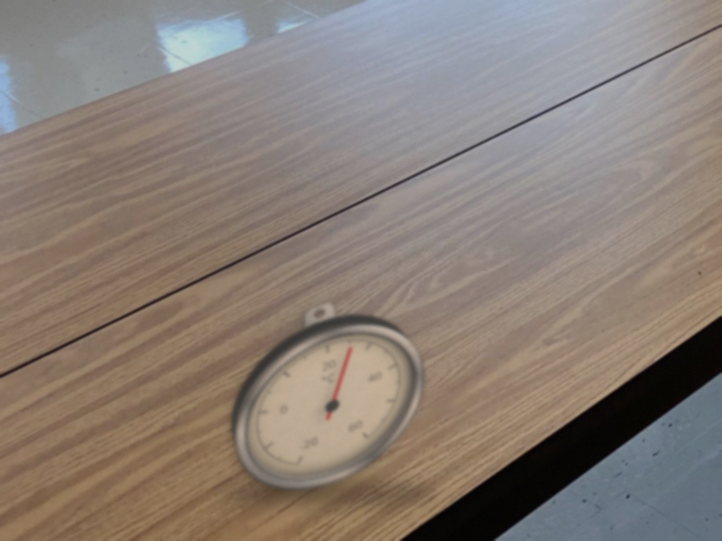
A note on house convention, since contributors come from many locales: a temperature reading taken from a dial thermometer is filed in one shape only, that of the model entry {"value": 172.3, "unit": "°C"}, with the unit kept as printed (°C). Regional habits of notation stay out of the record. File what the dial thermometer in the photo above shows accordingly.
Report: {"value": 25, "unit": "°C"}
